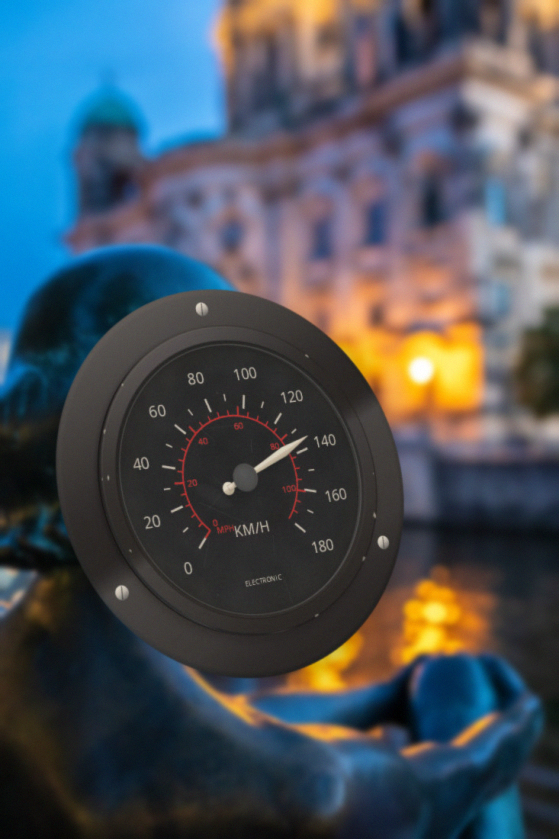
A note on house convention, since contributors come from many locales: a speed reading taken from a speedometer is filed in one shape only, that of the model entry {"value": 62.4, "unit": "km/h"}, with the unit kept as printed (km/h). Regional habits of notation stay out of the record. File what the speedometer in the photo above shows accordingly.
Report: {"value": 135, "unit": "km/h"}
